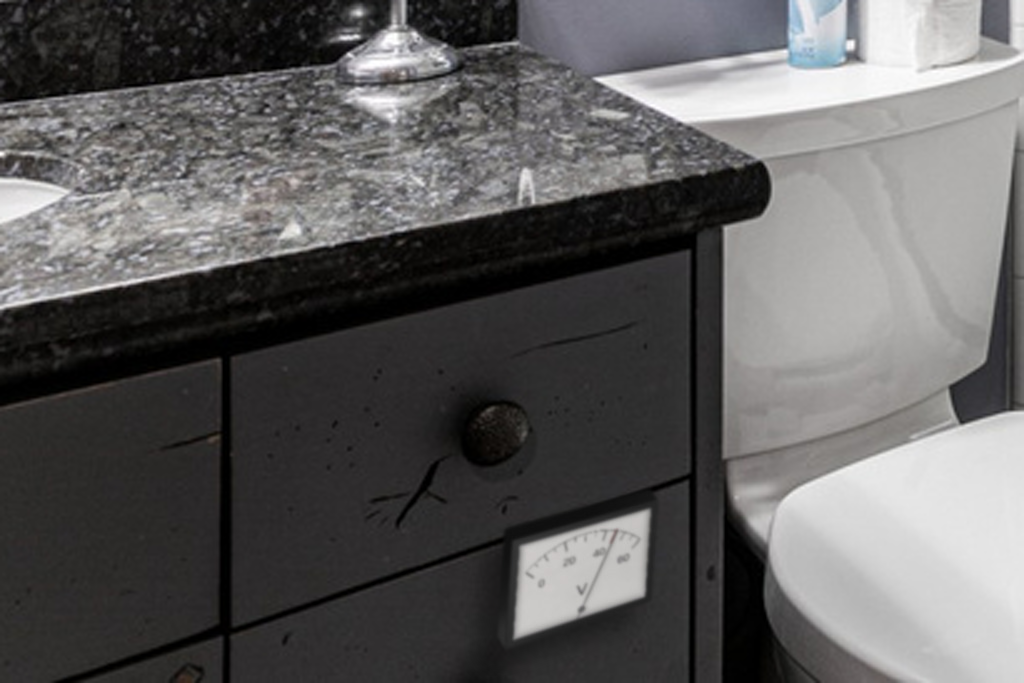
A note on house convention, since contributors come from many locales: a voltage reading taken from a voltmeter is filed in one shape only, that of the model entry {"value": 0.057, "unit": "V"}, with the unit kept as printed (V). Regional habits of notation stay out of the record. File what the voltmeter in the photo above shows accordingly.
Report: {"value": 45, "unit": "V"}
